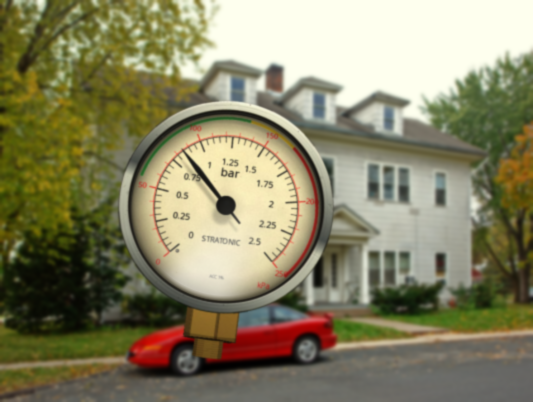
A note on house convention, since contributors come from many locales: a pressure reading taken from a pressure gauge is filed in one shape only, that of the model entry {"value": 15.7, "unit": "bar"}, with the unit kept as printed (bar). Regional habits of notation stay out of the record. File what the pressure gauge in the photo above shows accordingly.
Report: {"value": 0.85, "unit": "bar"}
